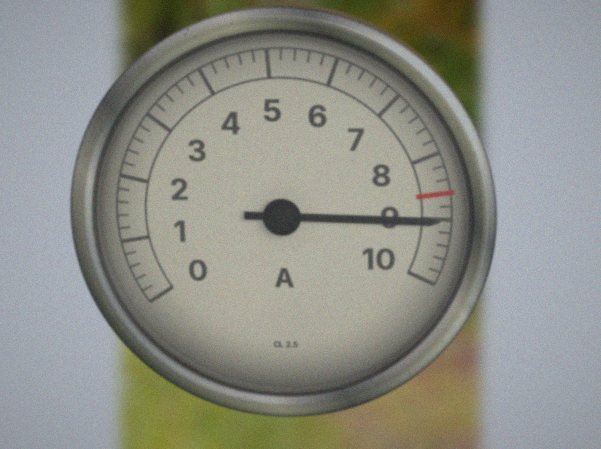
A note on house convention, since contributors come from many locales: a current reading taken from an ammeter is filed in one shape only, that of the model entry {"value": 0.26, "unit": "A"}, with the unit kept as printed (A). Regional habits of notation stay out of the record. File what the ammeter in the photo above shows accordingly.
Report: {"value": 9, "unit": "A"}
